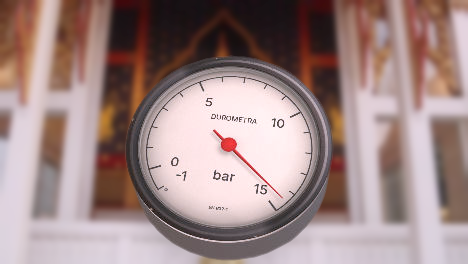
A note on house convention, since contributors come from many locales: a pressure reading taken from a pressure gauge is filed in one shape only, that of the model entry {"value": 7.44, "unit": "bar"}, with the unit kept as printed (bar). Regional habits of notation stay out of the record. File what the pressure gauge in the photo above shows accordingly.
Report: {"value": 14.5, "unit": "bar"}
